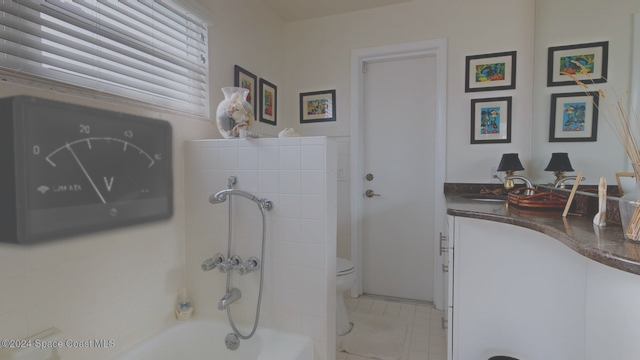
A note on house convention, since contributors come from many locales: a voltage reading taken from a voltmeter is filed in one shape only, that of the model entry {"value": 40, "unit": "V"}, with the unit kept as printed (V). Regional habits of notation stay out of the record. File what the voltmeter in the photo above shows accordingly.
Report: {"value": 10, "unit": "V"}
